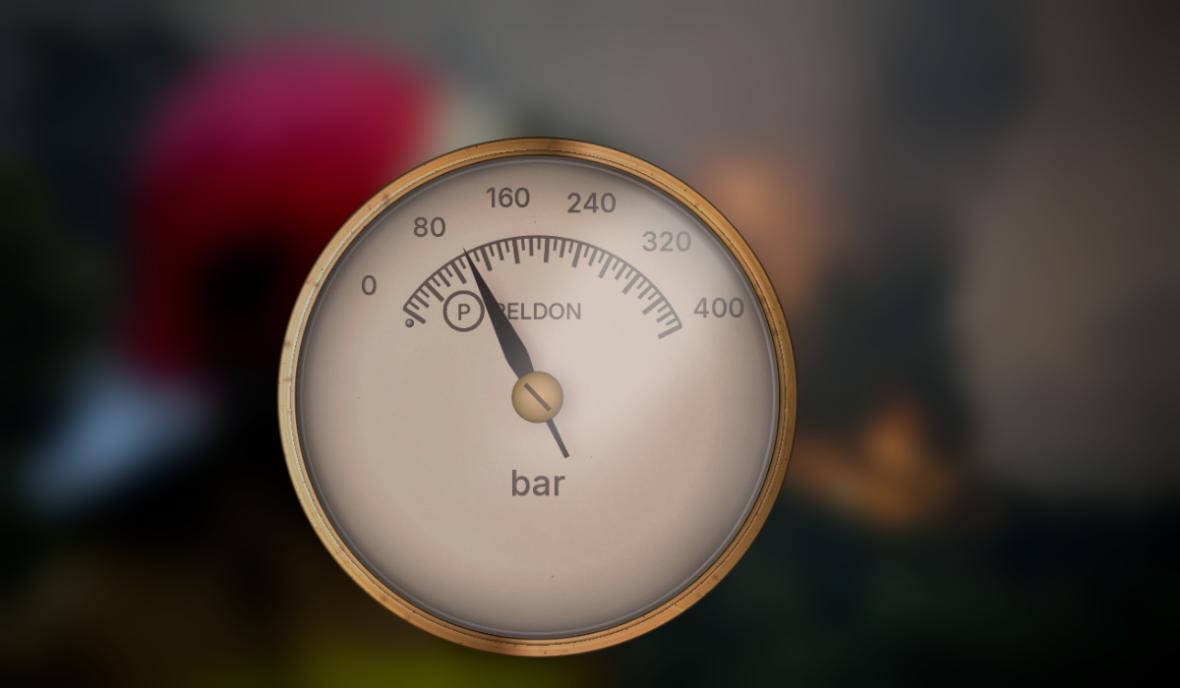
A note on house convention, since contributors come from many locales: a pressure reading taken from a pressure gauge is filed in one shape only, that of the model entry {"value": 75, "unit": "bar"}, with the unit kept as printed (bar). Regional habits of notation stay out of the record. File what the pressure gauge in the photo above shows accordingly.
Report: {"value": 100, "unit": "bar"}
